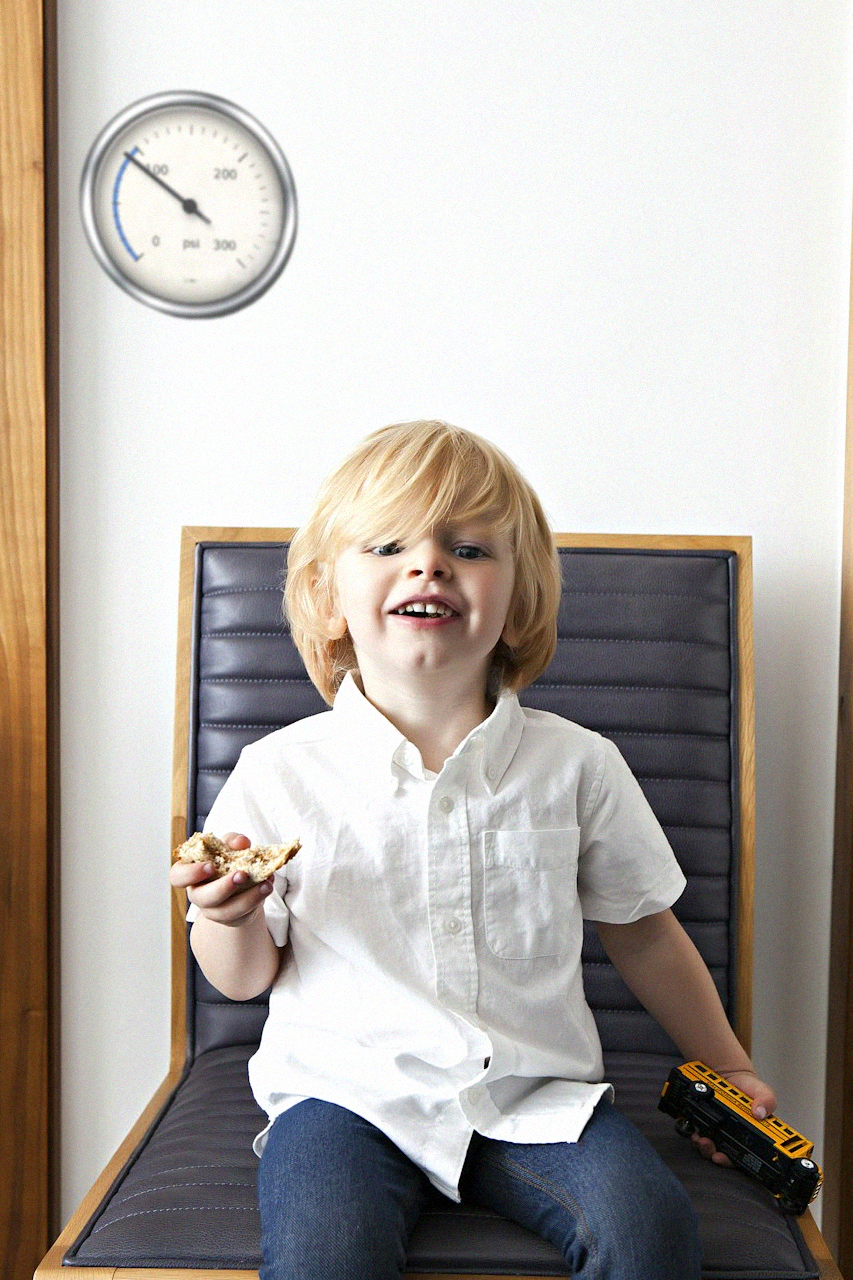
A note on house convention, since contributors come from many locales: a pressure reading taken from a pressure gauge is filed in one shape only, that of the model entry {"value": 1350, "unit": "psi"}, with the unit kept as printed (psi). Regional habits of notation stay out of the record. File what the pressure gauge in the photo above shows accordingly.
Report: {"value": 90, "unit": "psi"}
